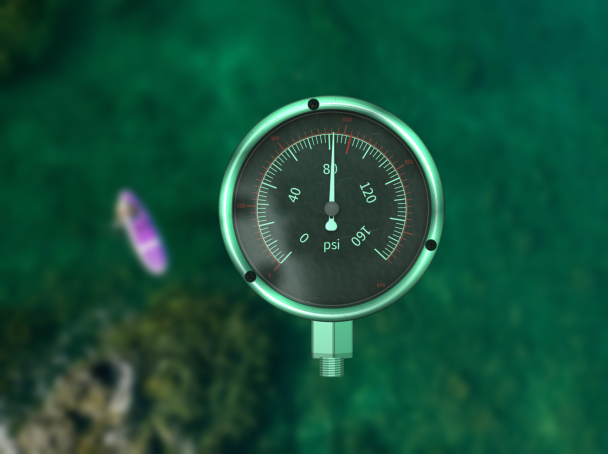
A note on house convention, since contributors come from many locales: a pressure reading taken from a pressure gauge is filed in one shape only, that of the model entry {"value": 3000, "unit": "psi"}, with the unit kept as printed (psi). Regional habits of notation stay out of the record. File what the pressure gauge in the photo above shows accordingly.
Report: {"value": 82, "unit": "psi"}
